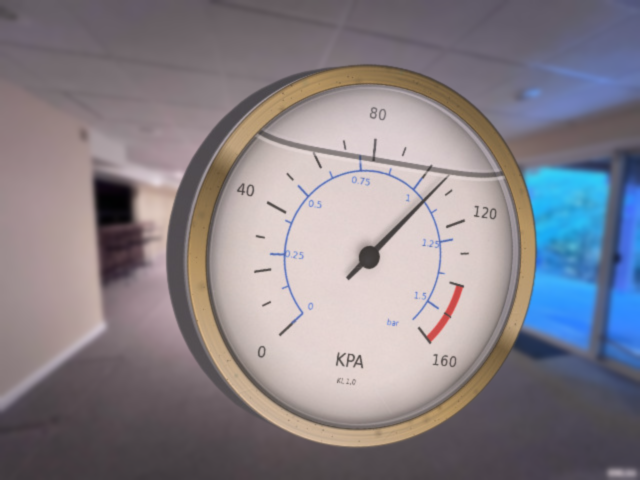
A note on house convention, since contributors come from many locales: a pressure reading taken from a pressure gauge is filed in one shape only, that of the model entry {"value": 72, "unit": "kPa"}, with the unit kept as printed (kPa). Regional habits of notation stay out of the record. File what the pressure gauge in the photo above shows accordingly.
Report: {"value": 105, "unit": "kPa"}
